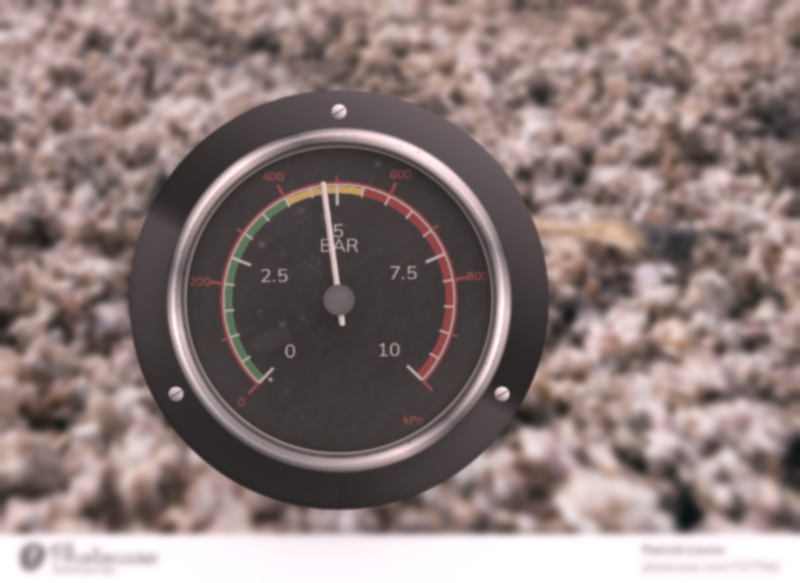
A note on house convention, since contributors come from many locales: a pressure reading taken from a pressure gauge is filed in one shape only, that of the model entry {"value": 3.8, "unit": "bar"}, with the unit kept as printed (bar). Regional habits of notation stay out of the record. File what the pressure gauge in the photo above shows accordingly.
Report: {"value": 4.75, "unit": "bar"}
